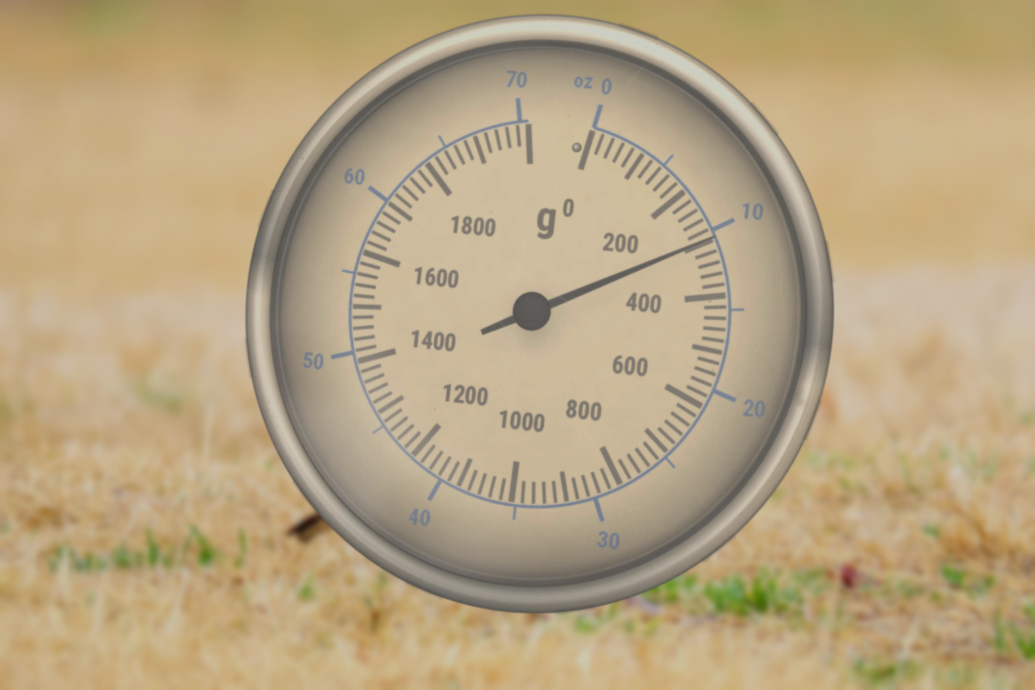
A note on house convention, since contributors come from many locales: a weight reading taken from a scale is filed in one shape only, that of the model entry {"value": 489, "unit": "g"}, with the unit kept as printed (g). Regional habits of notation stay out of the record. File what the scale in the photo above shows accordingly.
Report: {"value": 300, "unit": "g"}
